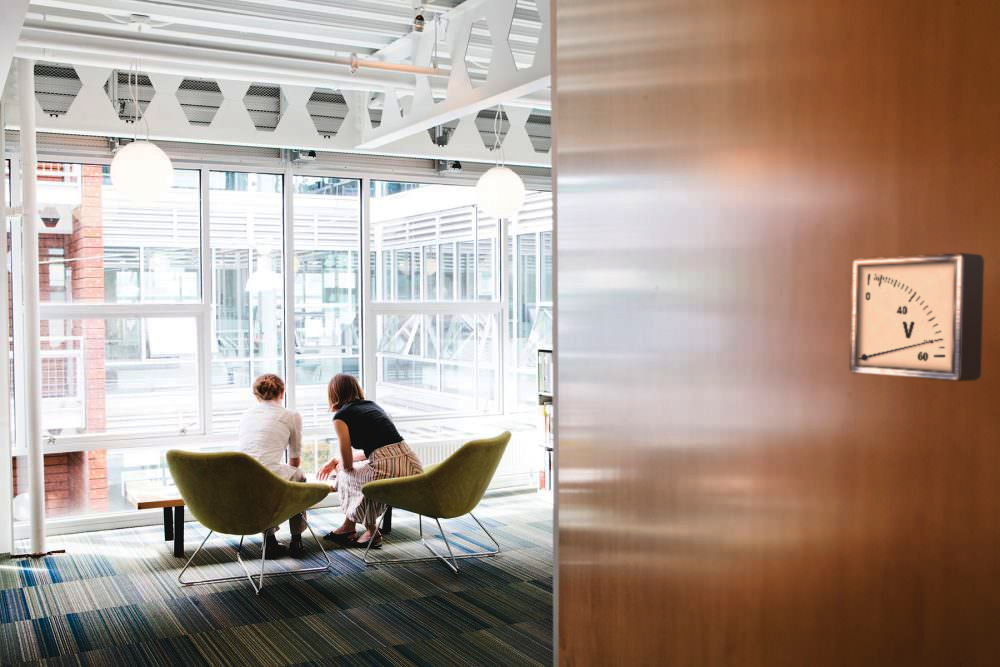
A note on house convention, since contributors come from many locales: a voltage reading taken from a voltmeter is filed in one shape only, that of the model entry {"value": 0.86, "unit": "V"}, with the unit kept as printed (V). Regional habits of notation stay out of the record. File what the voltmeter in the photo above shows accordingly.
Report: {"value": 56, "unit": "V"}
